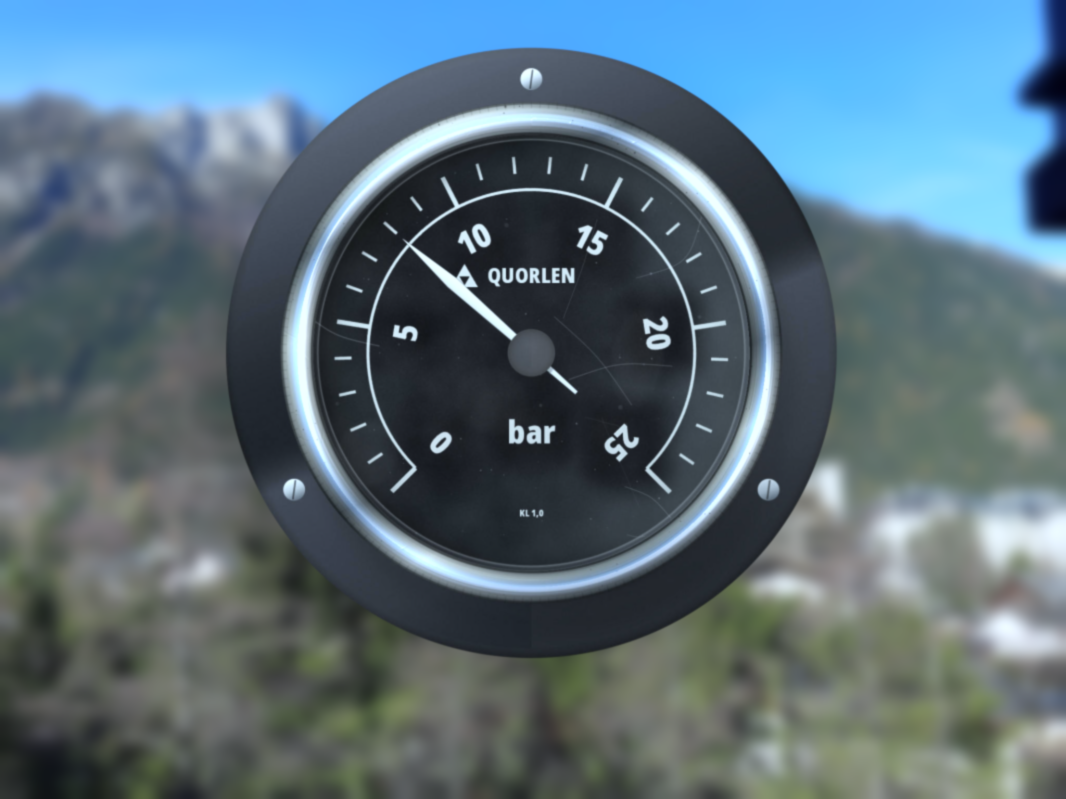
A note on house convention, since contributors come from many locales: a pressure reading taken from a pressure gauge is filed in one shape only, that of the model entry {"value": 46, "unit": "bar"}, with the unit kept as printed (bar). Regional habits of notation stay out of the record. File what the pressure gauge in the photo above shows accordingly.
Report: {"value": 8, "unit": "bar"}
